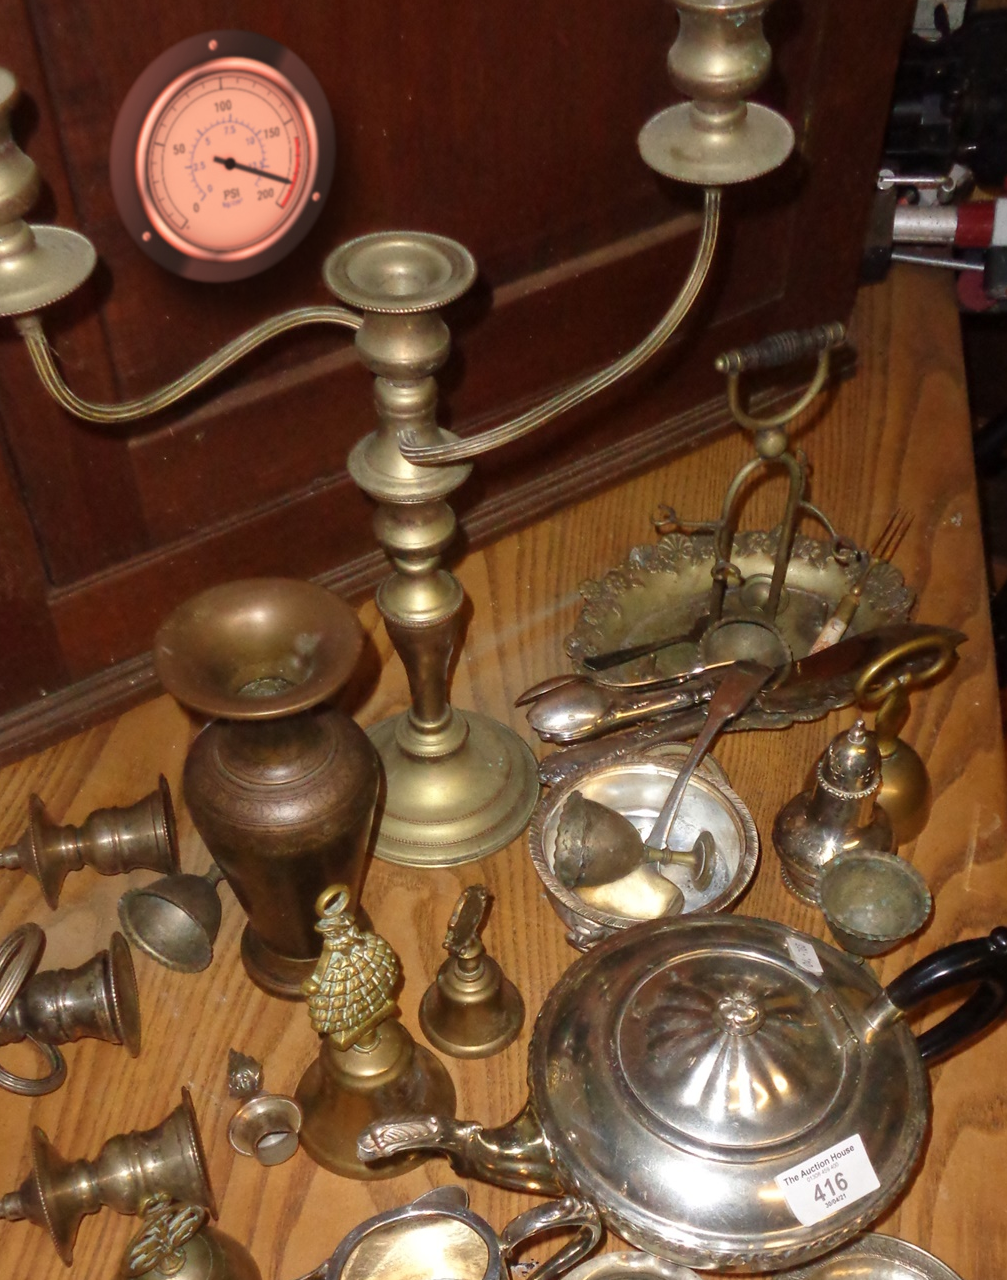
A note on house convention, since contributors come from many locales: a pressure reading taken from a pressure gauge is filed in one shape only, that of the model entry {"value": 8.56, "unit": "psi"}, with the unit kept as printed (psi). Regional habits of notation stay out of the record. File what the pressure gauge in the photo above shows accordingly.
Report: {"value": 185, "unit": "psi"}
